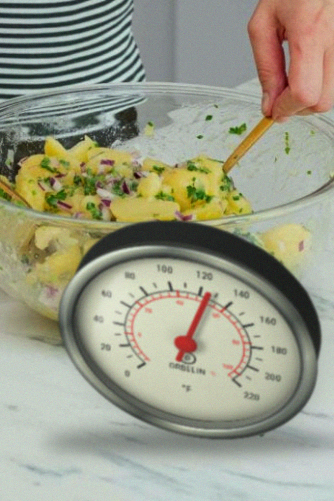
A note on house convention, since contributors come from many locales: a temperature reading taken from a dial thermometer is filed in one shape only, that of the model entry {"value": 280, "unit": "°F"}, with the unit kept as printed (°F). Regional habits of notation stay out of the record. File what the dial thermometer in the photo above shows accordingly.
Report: {"value": 125, "unit": "°F"}
